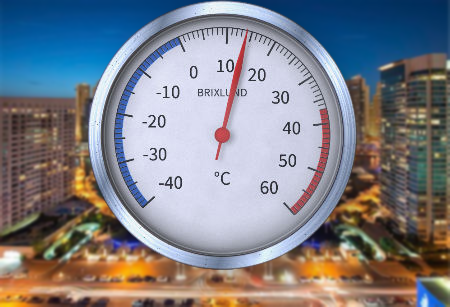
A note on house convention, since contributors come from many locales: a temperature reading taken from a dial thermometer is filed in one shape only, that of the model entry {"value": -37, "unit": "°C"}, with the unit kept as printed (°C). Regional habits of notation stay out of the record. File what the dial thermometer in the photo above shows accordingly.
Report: {"value": 14, "unit": "°C"}
